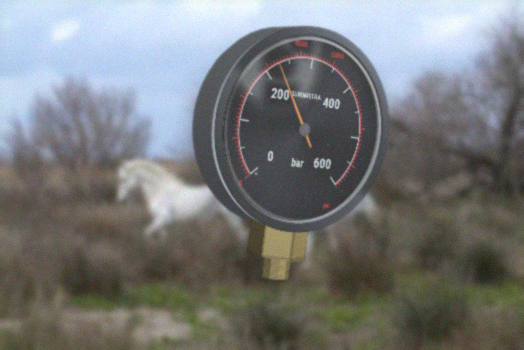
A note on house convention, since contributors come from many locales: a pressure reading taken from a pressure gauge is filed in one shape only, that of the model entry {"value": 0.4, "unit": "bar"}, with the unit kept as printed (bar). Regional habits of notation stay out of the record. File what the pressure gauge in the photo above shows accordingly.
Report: {"value": 225, "unit": "bar"}
